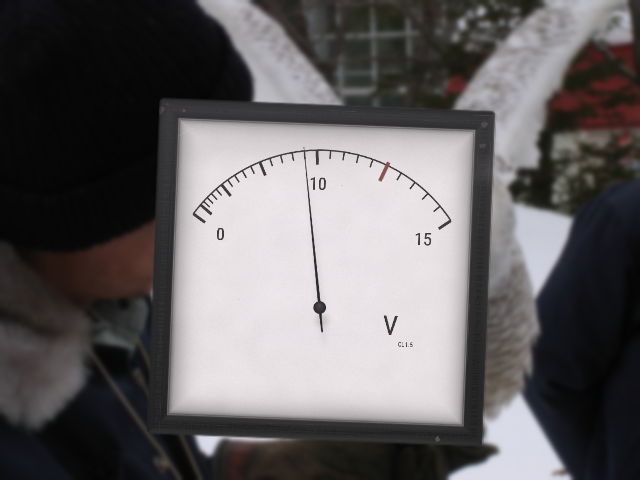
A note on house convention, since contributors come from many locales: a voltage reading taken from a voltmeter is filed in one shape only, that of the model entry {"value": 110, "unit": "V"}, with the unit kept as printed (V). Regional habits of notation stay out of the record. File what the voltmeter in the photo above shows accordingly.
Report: {"value": 9.5, "unit": "V"}
